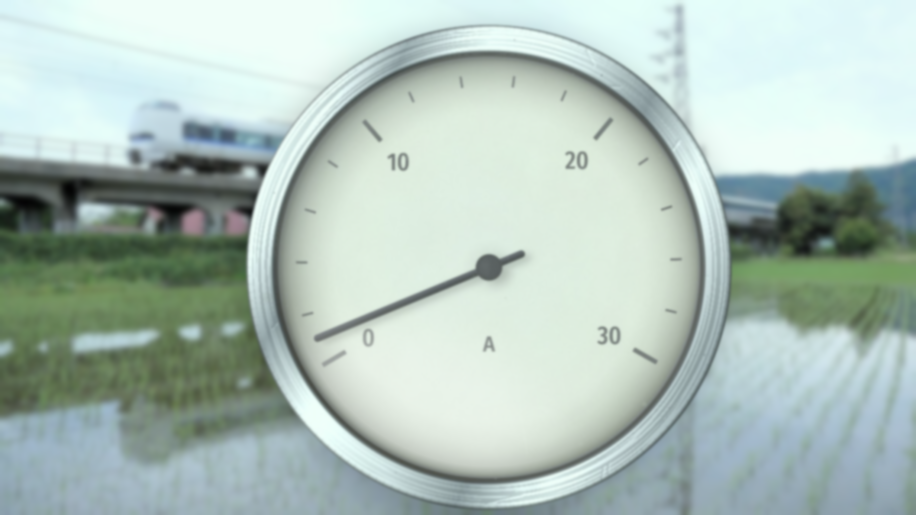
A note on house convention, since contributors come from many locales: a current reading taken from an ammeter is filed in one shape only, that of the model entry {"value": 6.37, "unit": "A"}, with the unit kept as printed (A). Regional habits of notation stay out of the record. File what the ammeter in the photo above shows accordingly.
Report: {"value": 1, "unit": "A"}
